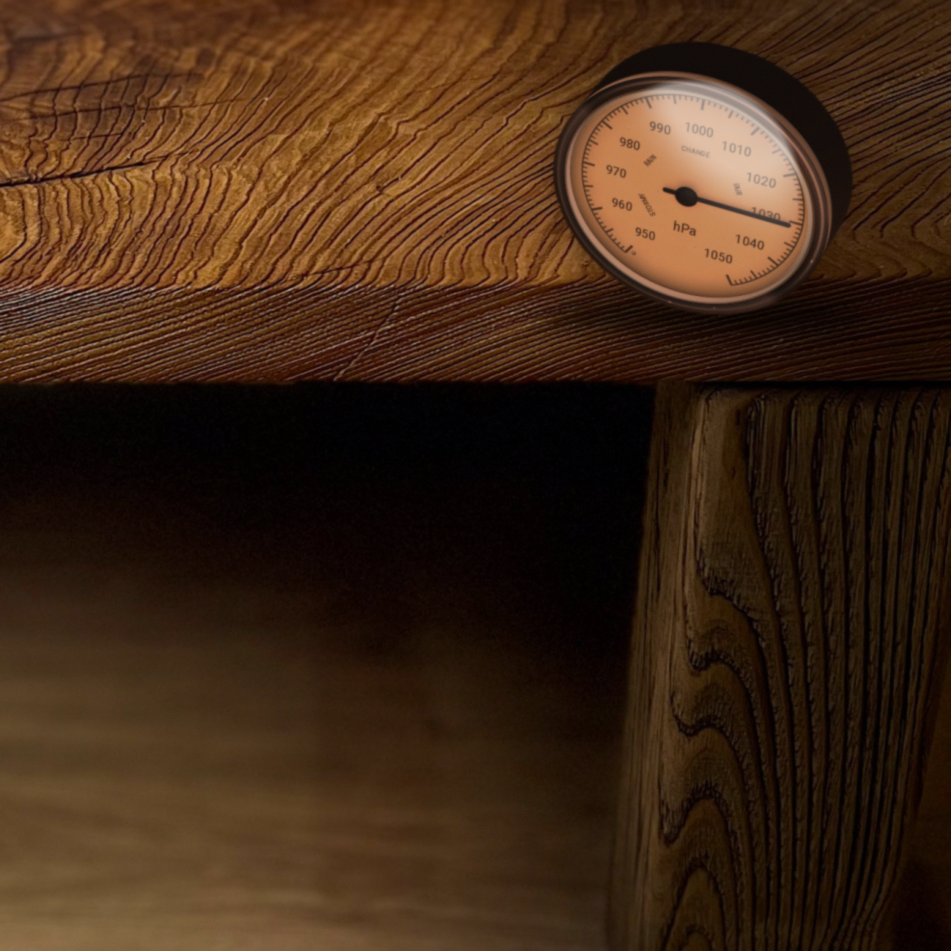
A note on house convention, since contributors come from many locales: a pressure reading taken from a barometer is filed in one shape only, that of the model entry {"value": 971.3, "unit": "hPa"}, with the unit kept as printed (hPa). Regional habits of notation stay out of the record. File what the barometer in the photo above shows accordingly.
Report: {"value": 1030, "unit": "hPa"}
